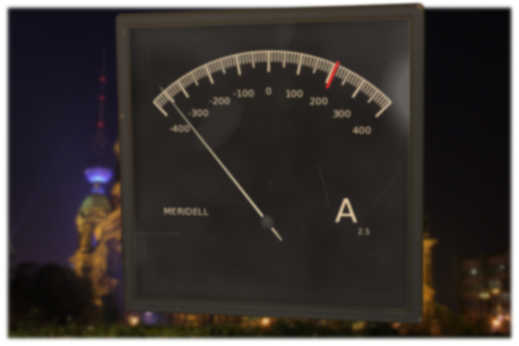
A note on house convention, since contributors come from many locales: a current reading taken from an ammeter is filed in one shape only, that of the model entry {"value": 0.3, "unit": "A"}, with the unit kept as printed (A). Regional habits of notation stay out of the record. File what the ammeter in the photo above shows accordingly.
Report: {"value": -350, "unit": "A"}
